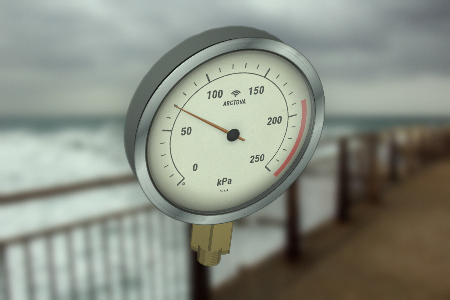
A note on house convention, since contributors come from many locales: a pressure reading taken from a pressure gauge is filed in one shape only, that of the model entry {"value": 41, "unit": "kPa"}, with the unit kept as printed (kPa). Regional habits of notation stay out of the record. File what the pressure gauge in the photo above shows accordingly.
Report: {"value": 70, "unit": "kPa"}
